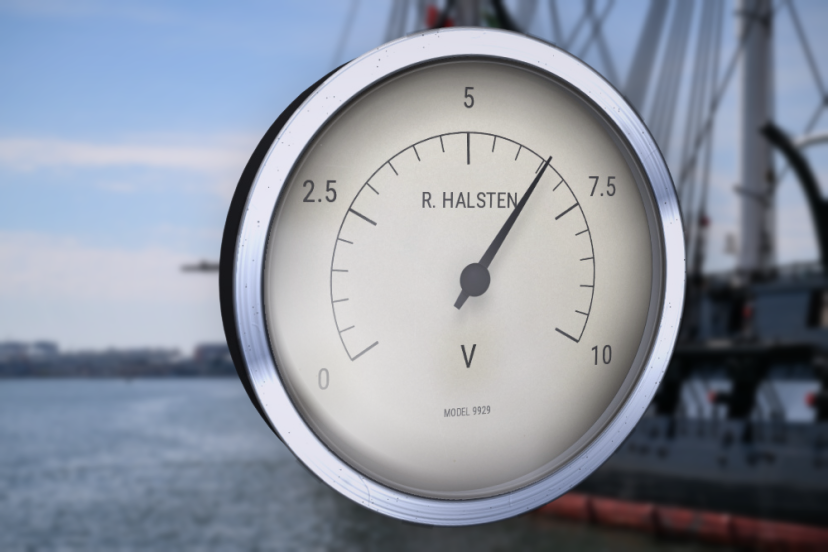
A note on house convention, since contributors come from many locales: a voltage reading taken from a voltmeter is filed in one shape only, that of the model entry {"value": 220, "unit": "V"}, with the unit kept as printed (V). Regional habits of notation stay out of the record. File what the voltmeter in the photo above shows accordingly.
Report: {"value": 6.5, "unit": "V"}
